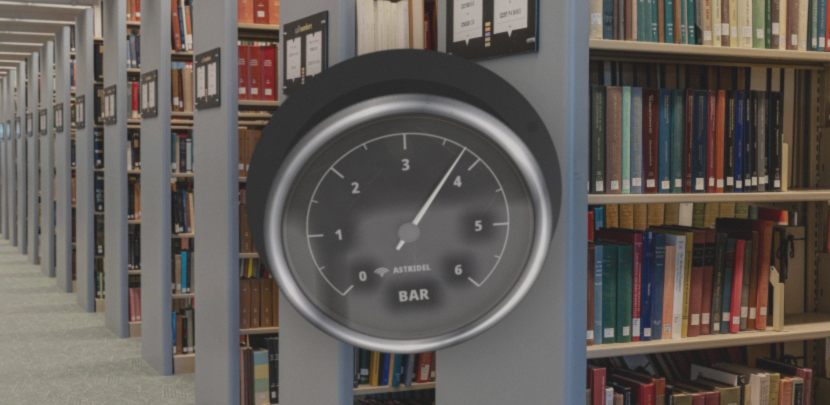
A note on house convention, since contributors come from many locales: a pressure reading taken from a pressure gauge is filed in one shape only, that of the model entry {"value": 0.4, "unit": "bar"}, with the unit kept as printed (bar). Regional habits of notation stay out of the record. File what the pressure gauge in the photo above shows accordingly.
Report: {"value": 3.75, "unit": "bar"}
